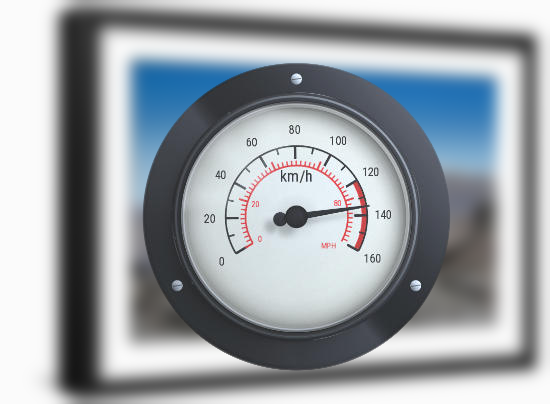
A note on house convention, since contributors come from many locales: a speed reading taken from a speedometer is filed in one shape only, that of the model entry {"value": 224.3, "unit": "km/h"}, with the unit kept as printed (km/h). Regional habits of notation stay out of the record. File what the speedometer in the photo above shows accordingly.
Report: {"value": 135, "unit": "km/h"}
